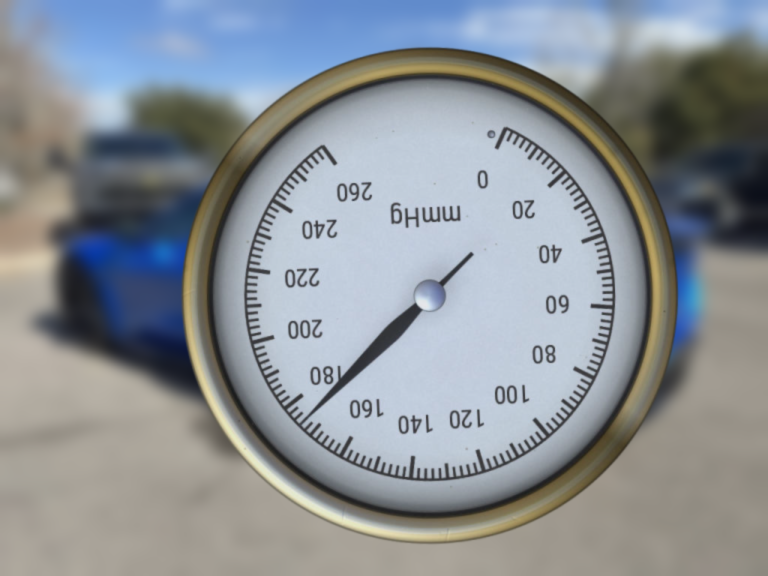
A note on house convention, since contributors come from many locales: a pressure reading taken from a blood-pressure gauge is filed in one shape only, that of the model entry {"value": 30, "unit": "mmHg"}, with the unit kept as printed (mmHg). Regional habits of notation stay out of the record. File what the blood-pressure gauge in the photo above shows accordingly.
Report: {"value": 174, "unit": "mmHg"}
